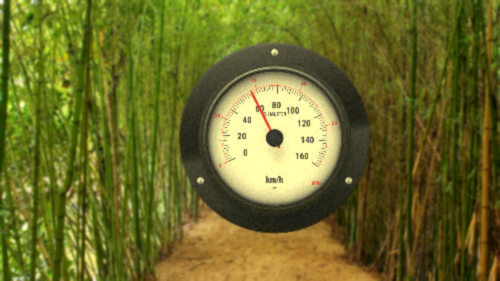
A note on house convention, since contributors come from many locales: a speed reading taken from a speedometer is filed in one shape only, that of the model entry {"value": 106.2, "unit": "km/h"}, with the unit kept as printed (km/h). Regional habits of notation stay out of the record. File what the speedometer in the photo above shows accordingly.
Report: {"value": 60, "unit": "km/h"}
